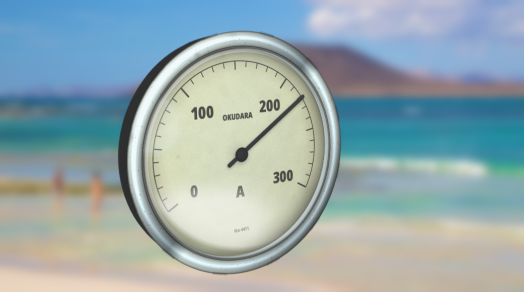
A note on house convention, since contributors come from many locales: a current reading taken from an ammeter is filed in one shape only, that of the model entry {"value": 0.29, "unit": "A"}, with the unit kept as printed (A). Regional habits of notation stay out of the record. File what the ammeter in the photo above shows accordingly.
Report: {"value": 220, "unit": "A"}
